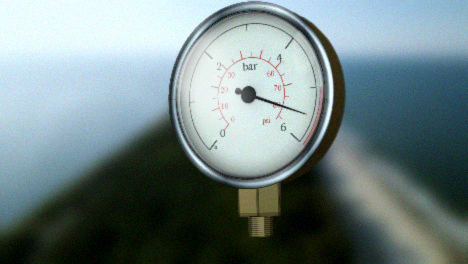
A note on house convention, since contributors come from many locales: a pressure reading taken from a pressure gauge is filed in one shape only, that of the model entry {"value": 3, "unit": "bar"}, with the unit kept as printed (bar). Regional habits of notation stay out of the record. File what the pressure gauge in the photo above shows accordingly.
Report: {"value": 5.5, "unit": "bar"}
